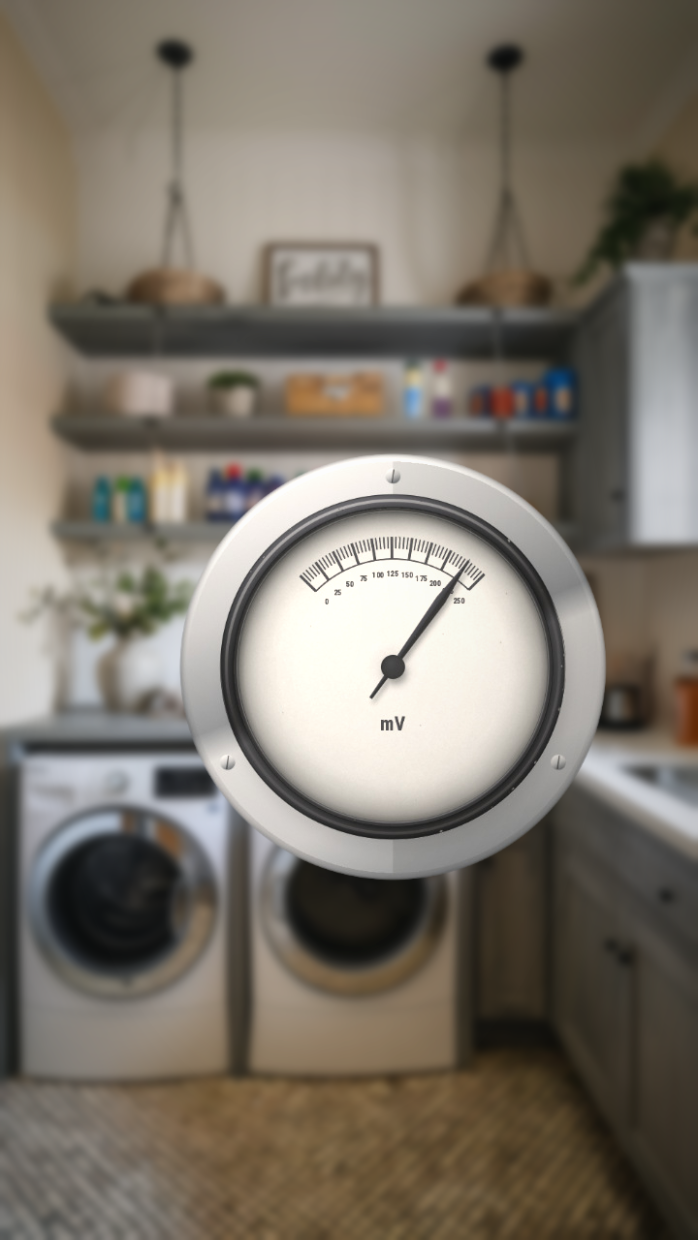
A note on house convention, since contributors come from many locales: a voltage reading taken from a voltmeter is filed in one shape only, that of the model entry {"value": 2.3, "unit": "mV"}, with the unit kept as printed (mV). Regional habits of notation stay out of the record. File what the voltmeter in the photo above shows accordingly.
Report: {"value": 225, "unit": "mV"}
